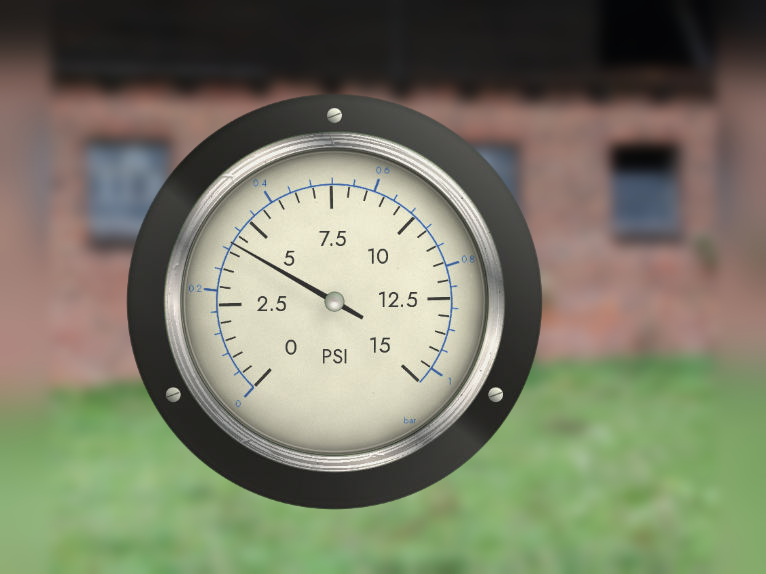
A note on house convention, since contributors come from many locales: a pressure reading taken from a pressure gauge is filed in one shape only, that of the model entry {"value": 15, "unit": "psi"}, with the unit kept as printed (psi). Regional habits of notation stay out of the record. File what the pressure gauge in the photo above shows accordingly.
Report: {"value": 4.25, "unit": "psi"}
